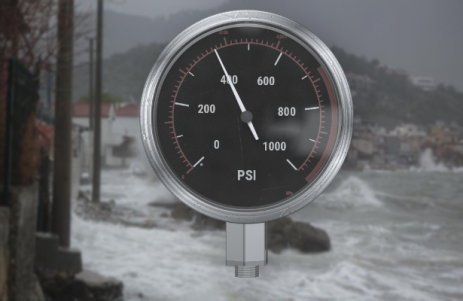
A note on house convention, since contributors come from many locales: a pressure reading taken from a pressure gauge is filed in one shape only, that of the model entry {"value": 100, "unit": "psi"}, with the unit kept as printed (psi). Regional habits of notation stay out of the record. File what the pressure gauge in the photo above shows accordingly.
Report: {"value": 400, "unit": "psi"}
